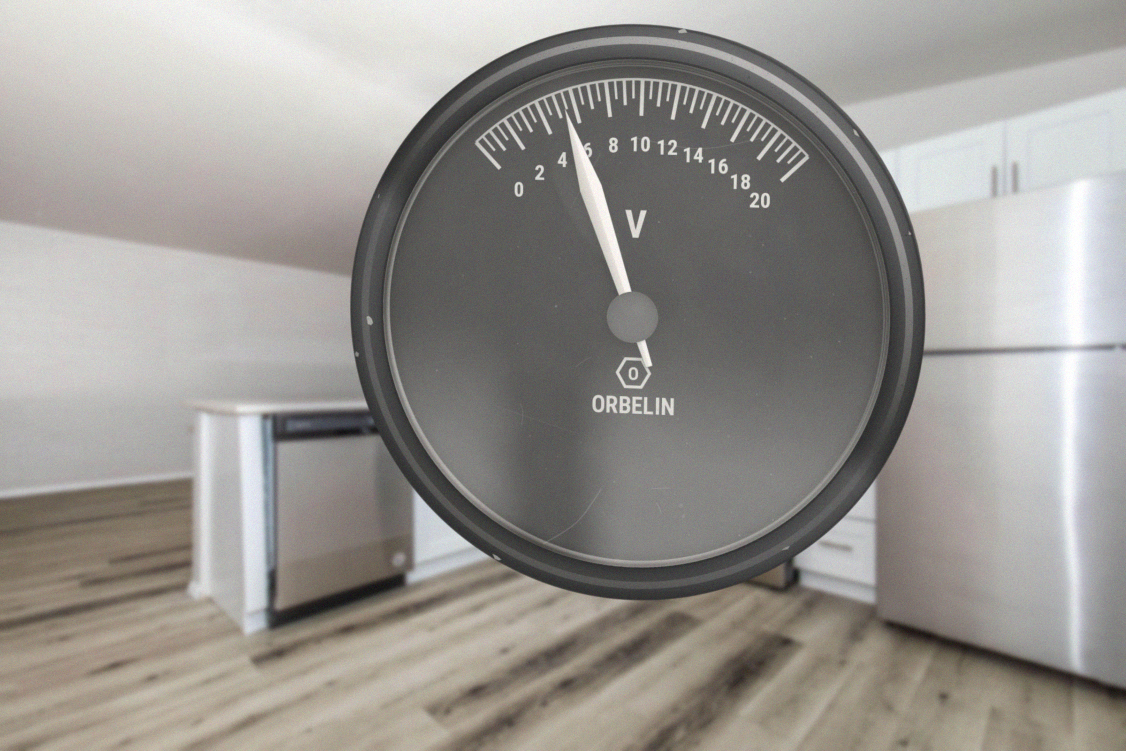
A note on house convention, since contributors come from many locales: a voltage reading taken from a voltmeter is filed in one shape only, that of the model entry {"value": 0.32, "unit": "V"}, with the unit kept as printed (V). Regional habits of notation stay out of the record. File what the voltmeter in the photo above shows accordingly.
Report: {"value": 5.5, "unit": "V"}
